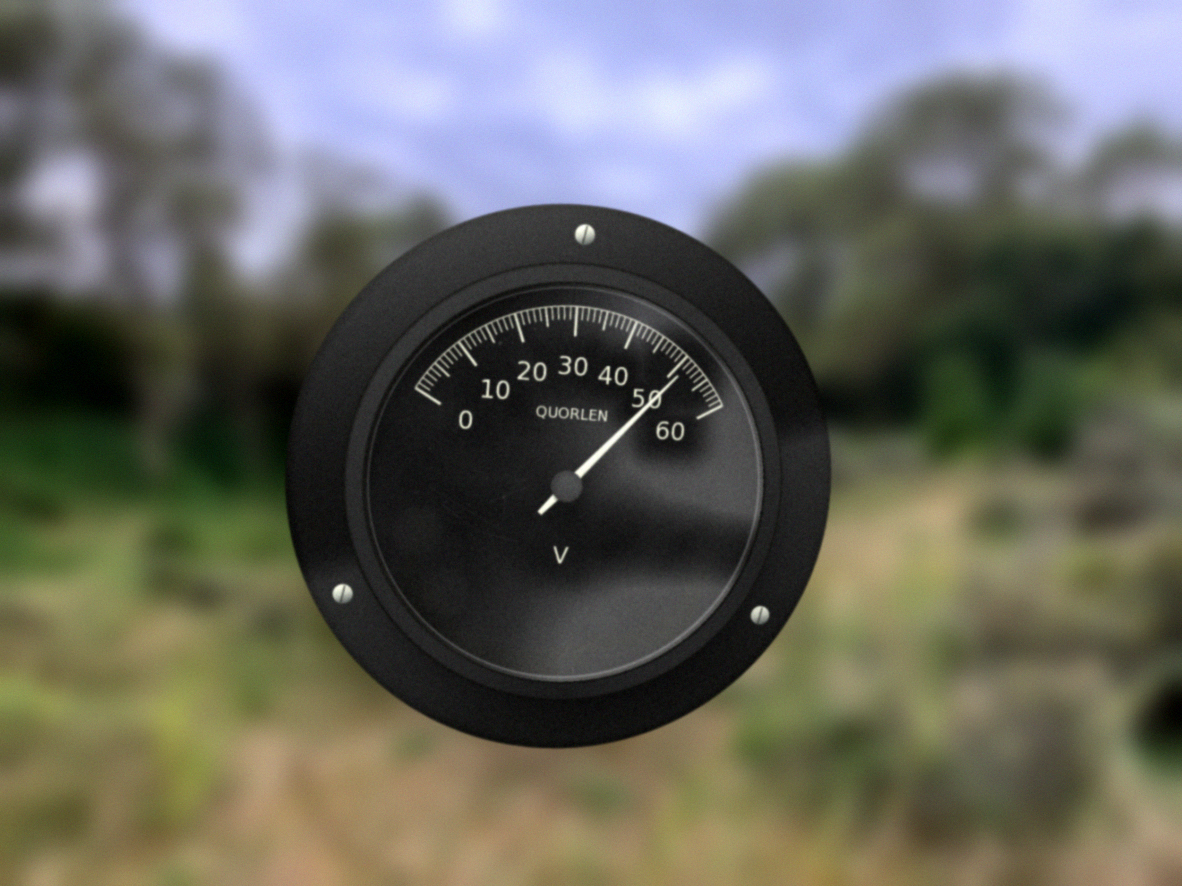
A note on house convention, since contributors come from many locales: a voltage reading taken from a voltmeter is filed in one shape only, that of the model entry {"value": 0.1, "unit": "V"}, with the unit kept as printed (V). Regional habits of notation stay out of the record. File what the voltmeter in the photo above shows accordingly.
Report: {"value": 51, "unit": "V"}
